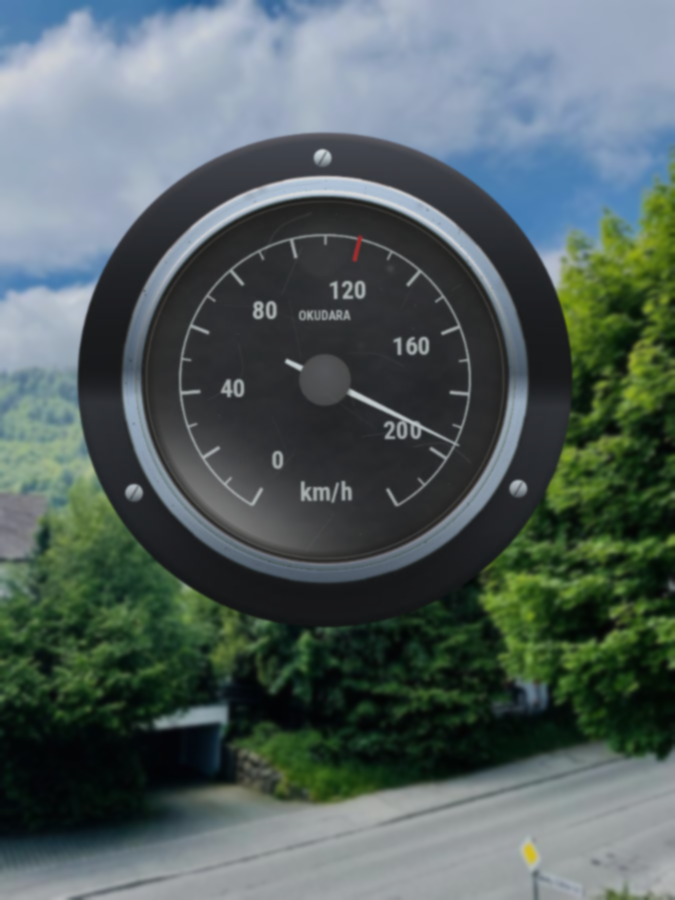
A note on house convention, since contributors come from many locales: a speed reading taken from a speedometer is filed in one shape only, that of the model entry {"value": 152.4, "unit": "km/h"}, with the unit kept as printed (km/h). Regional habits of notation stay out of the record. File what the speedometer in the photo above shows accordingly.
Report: {"value": 195, "unit": "km/h"}
